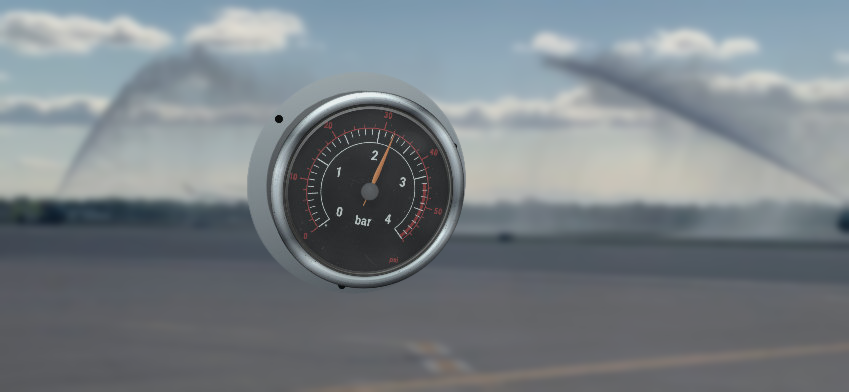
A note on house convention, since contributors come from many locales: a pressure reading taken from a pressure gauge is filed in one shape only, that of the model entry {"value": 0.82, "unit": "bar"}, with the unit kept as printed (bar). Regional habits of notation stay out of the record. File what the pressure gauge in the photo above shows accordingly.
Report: {"value": 2.2, "unit": "bar"}
